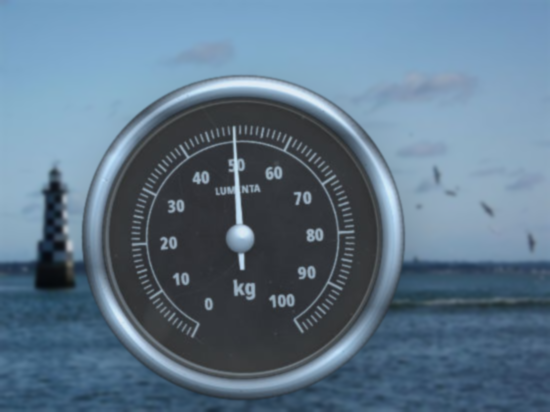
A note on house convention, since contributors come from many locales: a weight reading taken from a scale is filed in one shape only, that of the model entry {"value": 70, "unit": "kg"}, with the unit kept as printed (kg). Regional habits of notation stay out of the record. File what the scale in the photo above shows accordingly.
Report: {"value": 50, "unit": "kg"}
